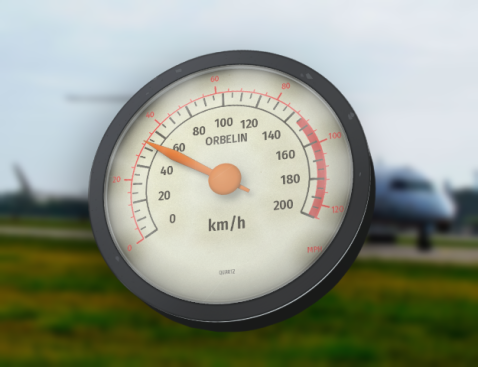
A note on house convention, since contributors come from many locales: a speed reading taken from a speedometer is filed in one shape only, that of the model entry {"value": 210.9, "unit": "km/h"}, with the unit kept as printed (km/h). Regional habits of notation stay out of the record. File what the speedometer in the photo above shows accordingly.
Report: {"value": 52.5, "unit": "km/h"}
